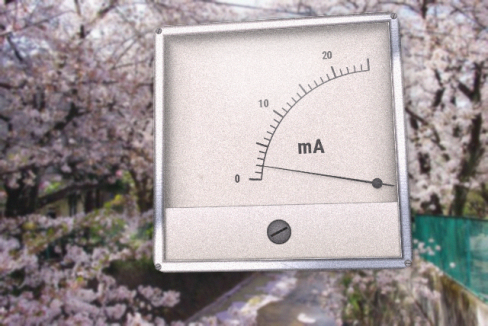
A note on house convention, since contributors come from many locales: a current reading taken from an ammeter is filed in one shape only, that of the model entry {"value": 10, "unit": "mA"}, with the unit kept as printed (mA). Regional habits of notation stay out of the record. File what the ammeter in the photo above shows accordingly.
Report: {"value": 2, "unit": "mA"}
